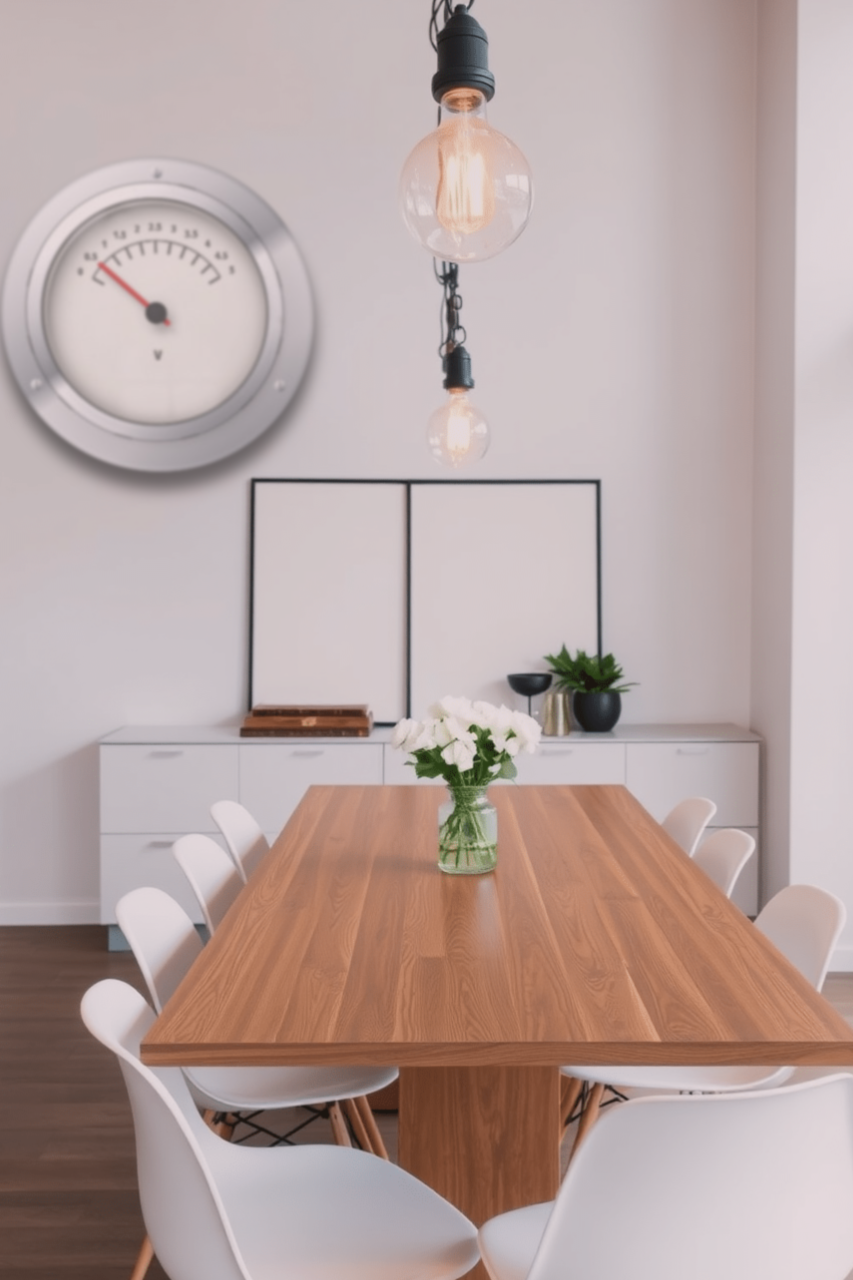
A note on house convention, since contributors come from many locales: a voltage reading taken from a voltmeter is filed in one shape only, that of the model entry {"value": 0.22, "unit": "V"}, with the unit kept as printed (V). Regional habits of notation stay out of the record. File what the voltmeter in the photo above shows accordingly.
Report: {"value": 0.5, "unit": "V"}
